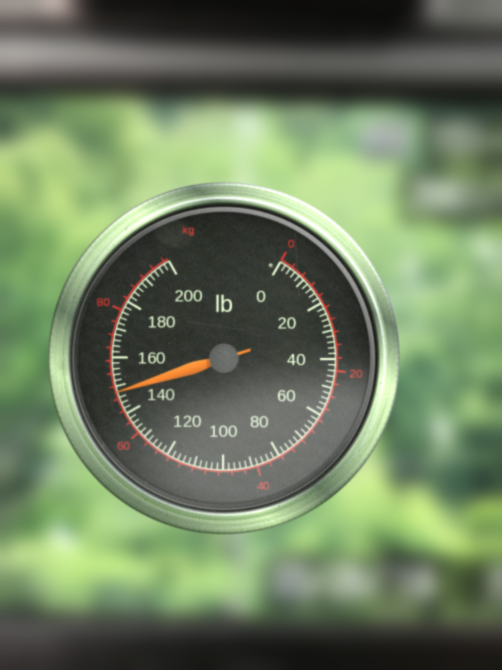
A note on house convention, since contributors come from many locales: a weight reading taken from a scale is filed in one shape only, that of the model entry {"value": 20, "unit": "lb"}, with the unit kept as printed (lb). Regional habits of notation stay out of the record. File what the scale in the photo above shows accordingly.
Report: {"value": 148, "unit": "lb"}
